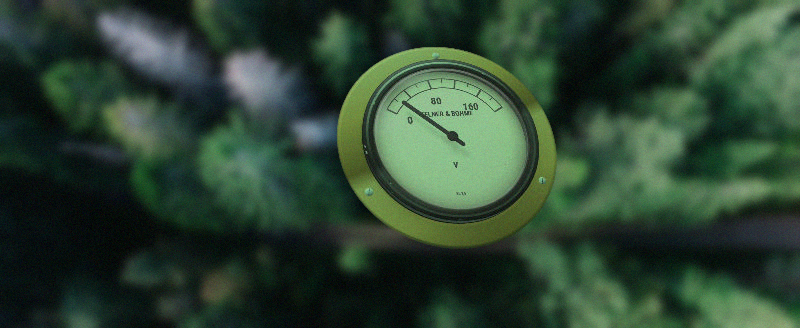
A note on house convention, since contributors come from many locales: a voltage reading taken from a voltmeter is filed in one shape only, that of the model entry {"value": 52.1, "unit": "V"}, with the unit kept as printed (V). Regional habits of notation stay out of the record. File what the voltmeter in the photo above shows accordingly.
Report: {"value": 20, "unit": "V"}
